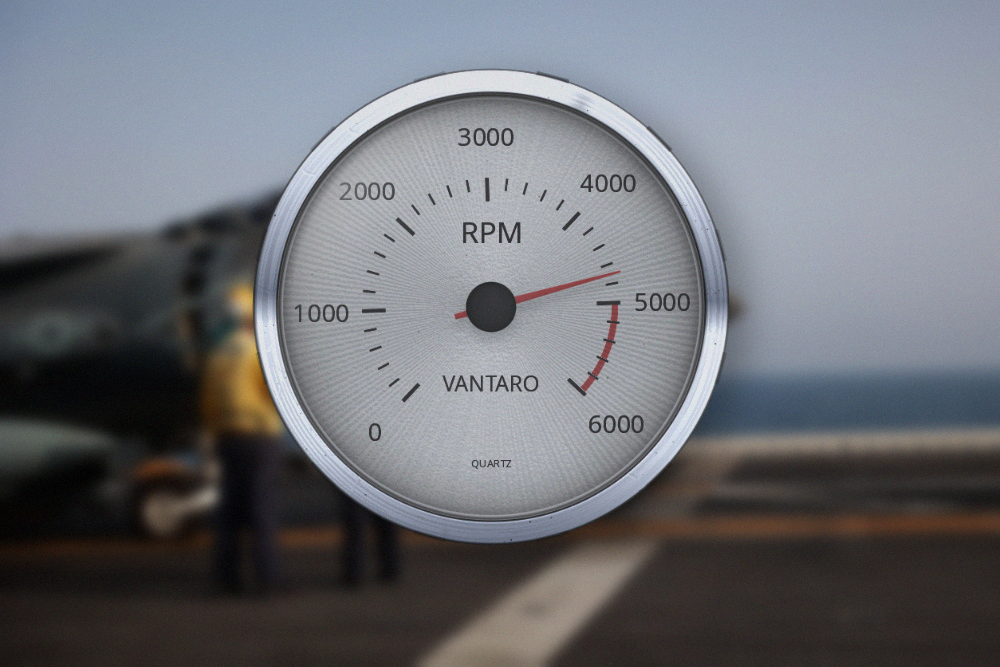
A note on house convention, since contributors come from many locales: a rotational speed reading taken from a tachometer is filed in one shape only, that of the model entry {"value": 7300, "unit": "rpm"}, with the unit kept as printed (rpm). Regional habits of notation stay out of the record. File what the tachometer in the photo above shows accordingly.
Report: {"value": 4700, "unit": "rpm"}
